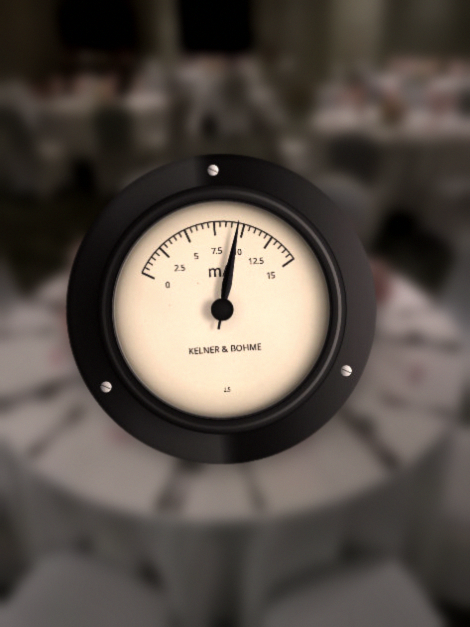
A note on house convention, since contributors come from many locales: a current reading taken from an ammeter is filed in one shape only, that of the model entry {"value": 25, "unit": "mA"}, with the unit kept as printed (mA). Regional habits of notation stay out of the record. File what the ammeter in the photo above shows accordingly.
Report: {"value": 9.5, "unit": "mA"}
